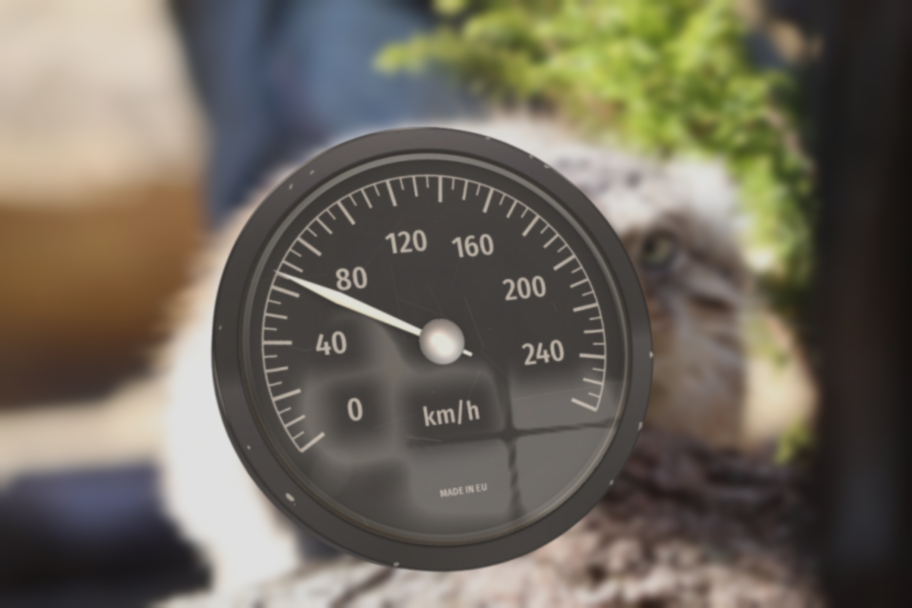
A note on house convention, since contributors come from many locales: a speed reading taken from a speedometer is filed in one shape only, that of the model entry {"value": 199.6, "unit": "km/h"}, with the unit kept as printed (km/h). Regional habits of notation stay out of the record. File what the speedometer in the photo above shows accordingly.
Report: {"value": 65, "unit": "km/h"}
